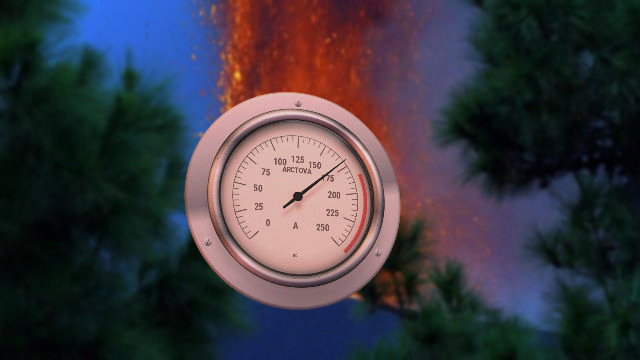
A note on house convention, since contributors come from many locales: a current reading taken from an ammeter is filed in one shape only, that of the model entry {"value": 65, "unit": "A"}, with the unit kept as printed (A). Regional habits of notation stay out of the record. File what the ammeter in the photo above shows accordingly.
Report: {"value": 170, "unit": "A"}
